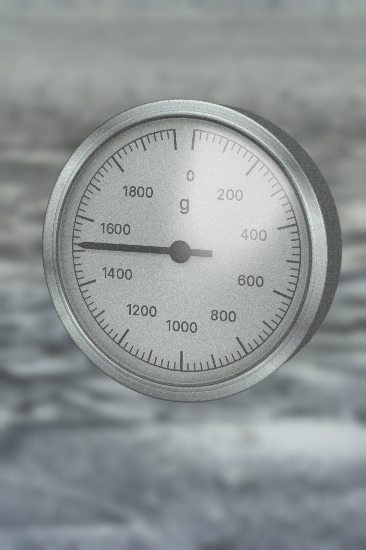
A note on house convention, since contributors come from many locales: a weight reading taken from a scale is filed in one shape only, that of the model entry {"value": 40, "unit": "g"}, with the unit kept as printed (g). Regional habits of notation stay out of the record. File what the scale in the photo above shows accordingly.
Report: {"value": 1520, "unit": "g"}
